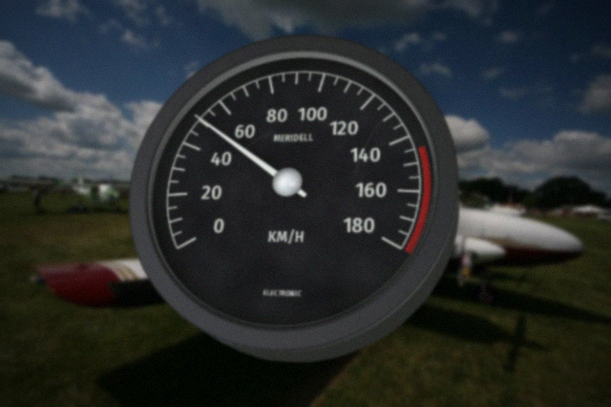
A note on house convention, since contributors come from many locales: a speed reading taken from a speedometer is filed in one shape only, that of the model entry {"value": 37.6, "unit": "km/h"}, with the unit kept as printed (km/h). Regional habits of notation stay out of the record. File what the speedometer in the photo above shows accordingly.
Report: {"value": 50, "unit": "km/h"}
